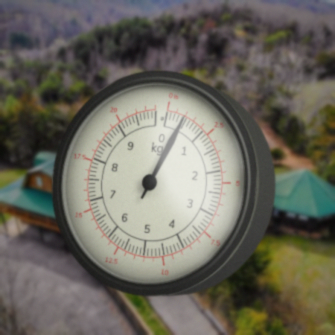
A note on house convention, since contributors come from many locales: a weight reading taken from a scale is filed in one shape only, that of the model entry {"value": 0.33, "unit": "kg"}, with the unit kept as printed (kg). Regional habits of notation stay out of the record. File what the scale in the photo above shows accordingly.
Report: {"value": 0.5, "unit": "kg"}
